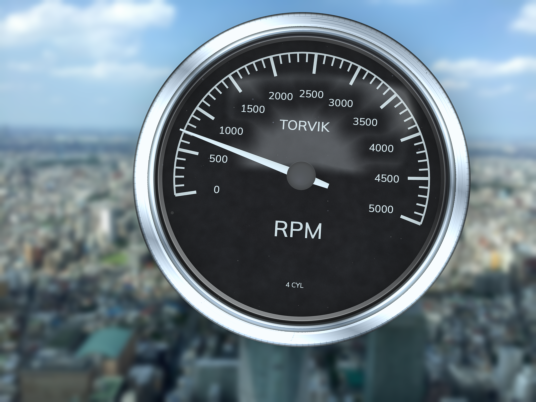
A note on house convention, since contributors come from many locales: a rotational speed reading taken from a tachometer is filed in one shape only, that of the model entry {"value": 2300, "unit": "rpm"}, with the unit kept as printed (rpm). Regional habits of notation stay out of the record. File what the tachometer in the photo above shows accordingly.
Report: {"value": 700, "unit": "rpm"}
